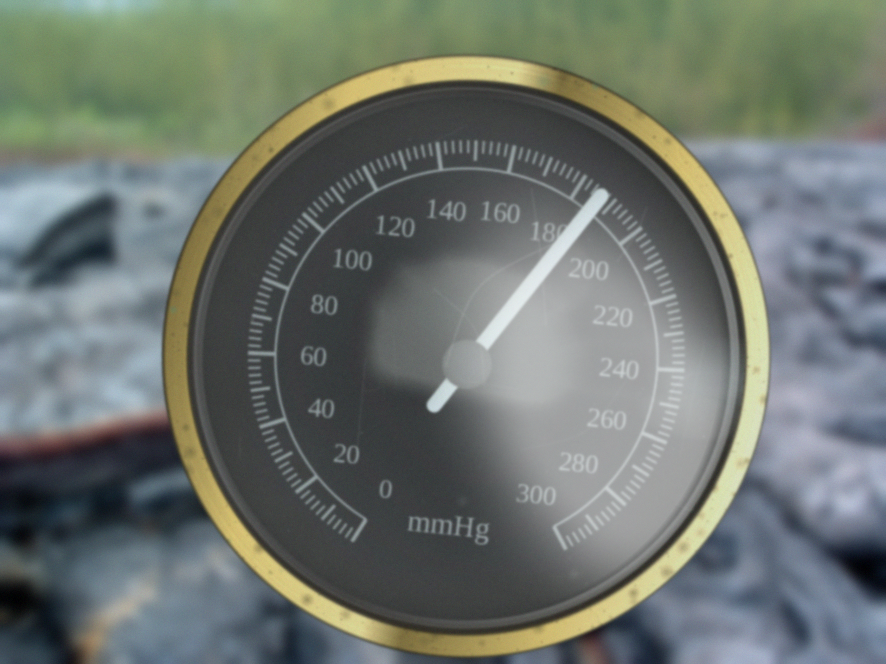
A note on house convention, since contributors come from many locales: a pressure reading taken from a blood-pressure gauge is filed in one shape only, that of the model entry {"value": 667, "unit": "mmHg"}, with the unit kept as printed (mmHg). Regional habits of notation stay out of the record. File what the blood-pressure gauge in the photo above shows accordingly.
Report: {"value": 186, "unit": "mmHg"}
